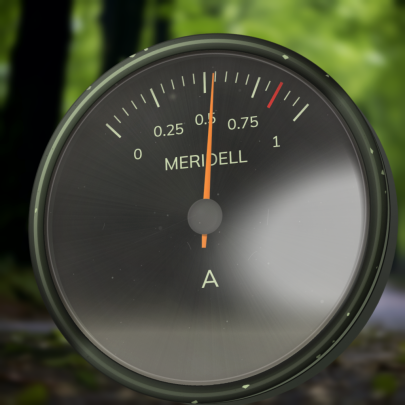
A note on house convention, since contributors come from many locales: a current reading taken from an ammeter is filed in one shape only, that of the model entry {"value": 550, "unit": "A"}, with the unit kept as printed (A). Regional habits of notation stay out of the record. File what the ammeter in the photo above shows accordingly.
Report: {"value": 0.55, "unit": "A"}
